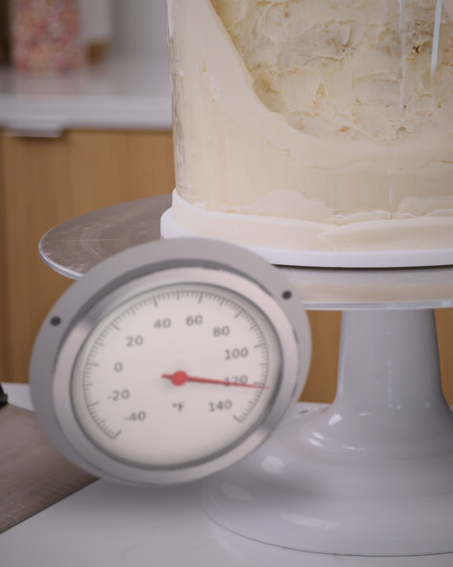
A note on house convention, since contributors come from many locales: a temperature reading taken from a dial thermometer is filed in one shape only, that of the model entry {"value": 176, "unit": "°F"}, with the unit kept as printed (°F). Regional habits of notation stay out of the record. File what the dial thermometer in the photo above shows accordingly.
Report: {"value": 120, "unit": "°F"}
